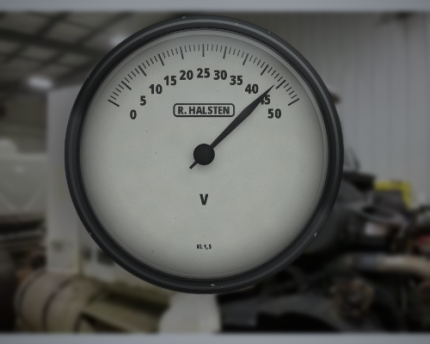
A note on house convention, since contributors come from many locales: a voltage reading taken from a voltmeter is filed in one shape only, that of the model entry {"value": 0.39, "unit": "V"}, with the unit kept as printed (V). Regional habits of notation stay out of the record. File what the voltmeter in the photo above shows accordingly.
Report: {"value": 44, "unit": "V"}
